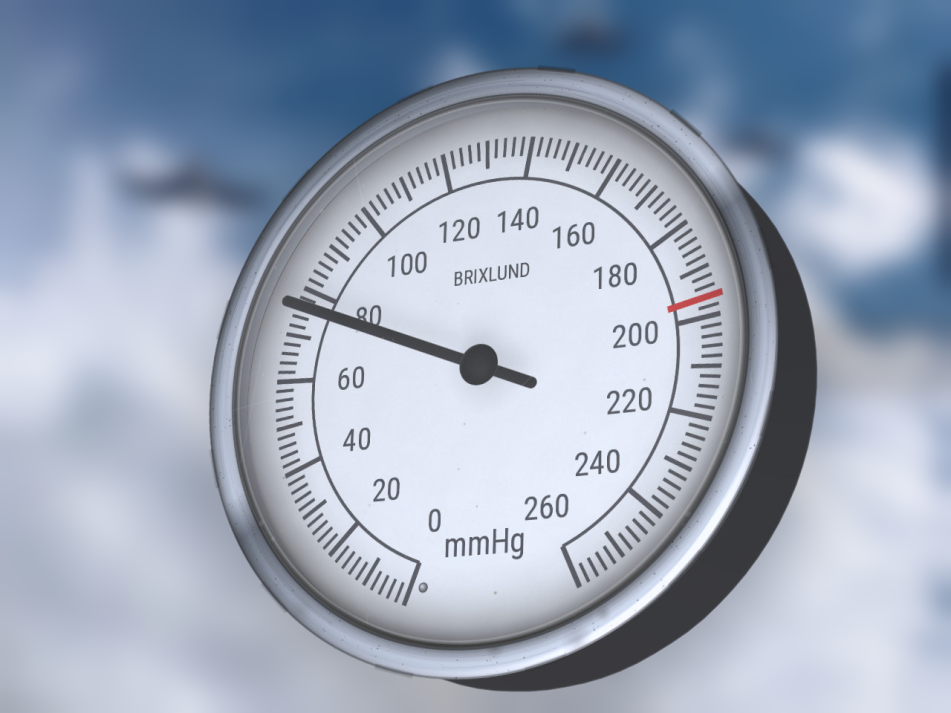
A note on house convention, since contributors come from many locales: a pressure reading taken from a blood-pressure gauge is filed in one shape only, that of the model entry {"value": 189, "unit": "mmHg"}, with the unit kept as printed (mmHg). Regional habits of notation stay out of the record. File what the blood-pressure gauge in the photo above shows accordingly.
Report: {"value": 76, "unit": "mmHg"}
